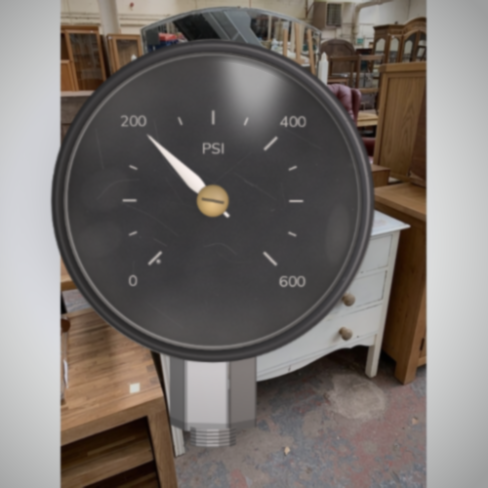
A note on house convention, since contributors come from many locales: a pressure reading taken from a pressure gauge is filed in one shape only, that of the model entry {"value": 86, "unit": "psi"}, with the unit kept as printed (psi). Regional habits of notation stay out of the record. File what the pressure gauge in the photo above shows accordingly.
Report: {"value": 200, "unit": "psi"}
